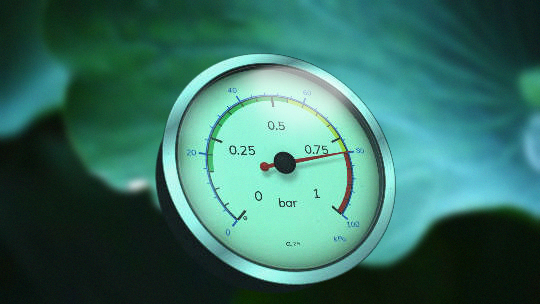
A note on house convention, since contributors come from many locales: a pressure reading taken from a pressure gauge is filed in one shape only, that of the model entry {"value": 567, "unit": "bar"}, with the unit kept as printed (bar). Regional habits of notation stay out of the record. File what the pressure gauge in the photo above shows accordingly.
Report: {"value": 0.8, "unit": "bar"}
